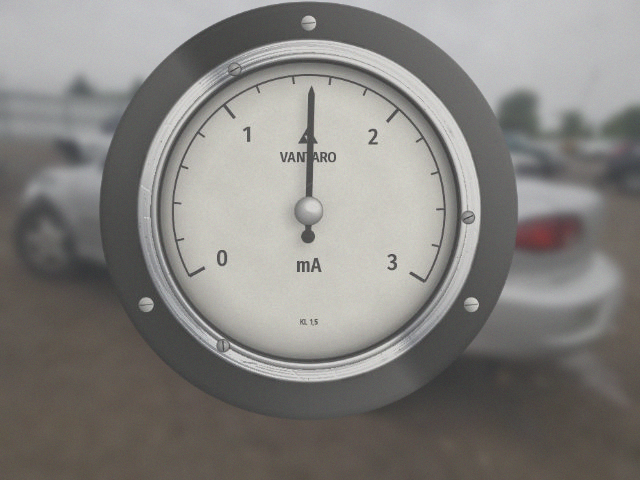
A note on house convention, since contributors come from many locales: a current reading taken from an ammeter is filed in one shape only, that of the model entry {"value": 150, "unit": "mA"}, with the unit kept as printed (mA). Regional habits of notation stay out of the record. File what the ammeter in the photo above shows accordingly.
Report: {"value": 1.5, "unit": "mA"}
